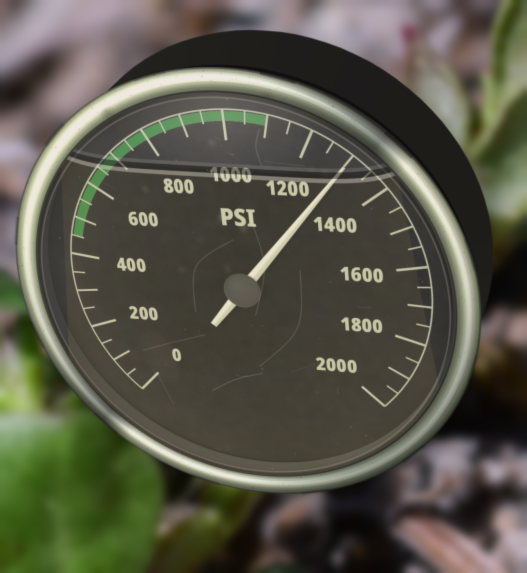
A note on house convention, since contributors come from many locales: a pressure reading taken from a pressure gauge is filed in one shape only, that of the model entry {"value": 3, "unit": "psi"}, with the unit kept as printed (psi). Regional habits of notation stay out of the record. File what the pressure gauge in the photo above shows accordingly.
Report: {"value": 1300, "unit": "psi"}
